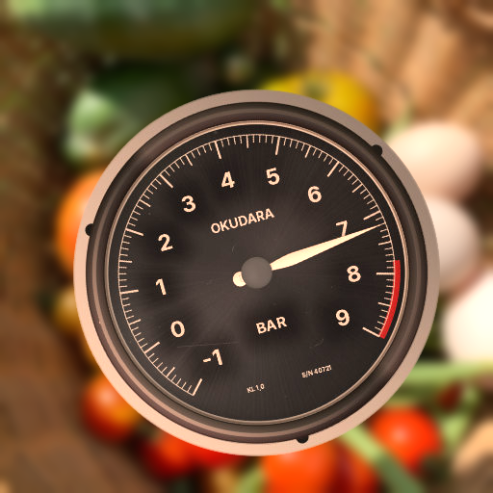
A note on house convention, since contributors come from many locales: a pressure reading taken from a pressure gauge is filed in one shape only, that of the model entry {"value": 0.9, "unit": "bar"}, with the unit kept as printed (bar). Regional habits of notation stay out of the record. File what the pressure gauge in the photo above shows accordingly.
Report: {"value": 7.2, "unit": "bar"}
